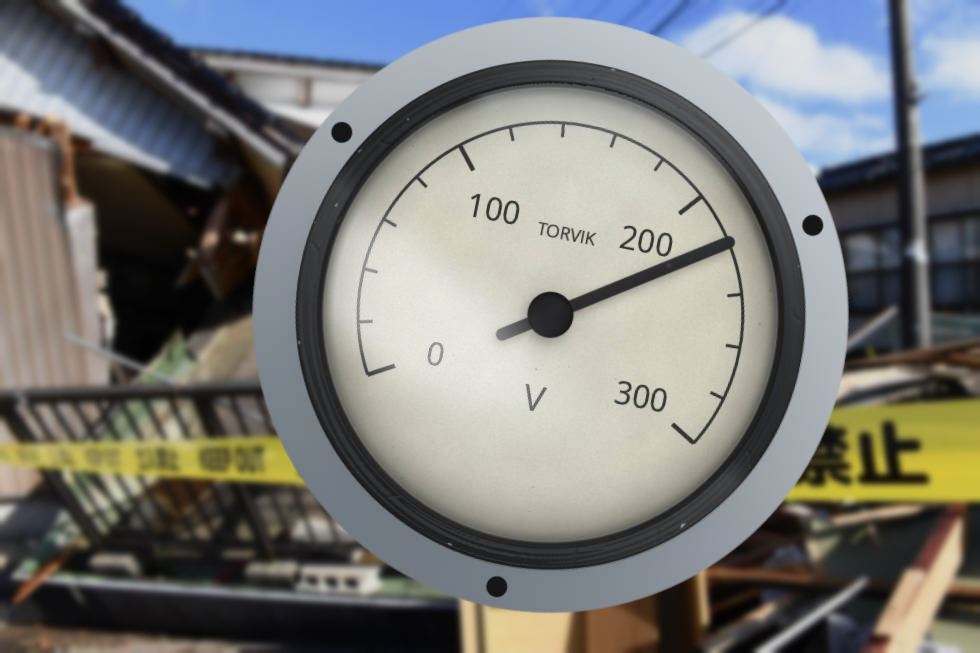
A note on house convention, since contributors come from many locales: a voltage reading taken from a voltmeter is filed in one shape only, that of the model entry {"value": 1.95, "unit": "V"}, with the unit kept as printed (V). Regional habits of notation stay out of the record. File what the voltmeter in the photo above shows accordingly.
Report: {"value": 220, "unit": "V"}
